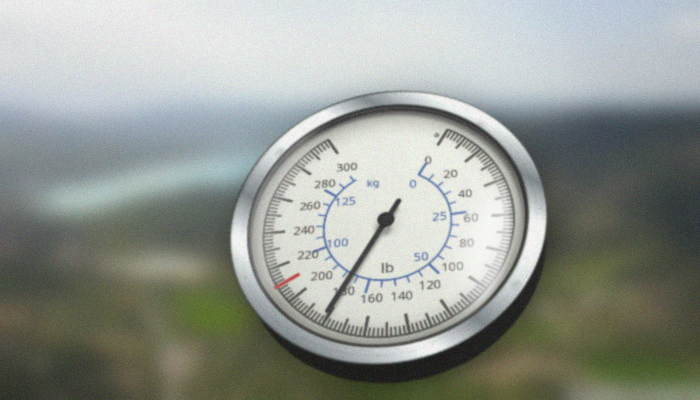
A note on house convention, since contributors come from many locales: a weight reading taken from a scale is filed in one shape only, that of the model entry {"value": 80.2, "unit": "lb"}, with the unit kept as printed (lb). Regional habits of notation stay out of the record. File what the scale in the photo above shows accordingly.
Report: {"value": 180, "unit": "lb"}
